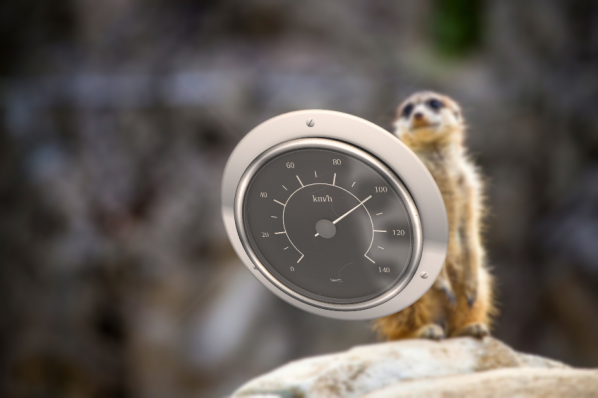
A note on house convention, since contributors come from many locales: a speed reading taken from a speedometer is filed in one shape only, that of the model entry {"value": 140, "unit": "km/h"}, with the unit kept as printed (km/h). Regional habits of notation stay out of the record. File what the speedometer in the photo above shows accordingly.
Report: {"value": 100, "unit": "km/h"}
